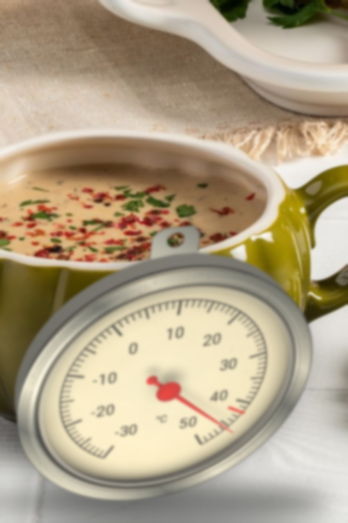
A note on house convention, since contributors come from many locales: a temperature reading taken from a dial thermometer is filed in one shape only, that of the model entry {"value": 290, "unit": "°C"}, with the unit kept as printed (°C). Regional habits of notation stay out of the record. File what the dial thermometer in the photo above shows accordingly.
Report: {"value": 45, "unit": "°C"}
